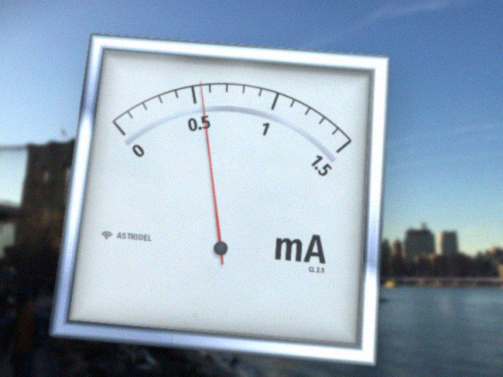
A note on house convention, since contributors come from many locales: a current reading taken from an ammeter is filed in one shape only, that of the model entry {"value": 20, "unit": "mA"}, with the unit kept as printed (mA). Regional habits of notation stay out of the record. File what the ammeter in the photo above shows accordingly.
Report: {"value": 0.55, "unit": "mA"}
